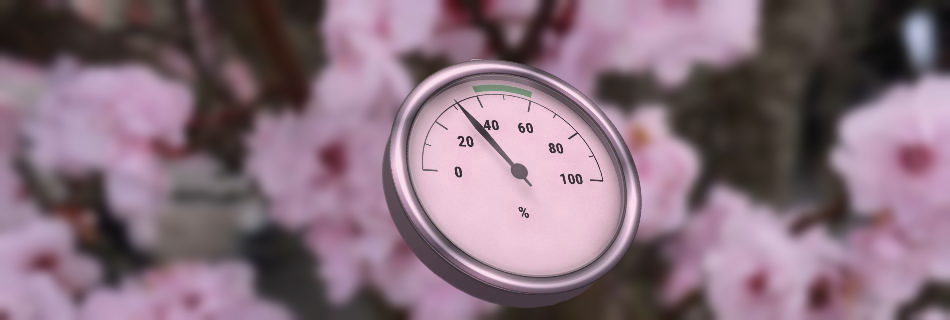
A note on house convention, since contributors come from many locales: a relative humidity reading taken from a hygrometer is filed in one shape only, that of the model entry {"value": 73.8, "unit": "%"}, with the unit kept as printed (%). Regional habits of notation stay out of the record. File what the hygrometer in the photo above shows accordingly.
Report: {"value": 30, "unit": "%"}
